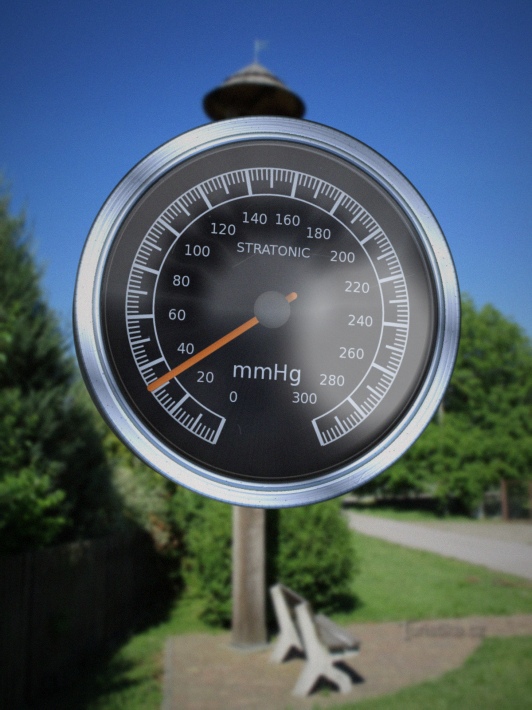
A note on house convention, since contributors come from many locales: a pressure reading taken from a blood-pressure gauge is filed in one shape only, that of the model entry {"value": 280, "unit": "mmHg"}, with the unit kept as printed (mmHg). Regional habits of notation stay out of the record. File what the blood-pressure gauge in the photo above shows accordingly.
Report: {"value": 32, "unit": "mmHg"}
